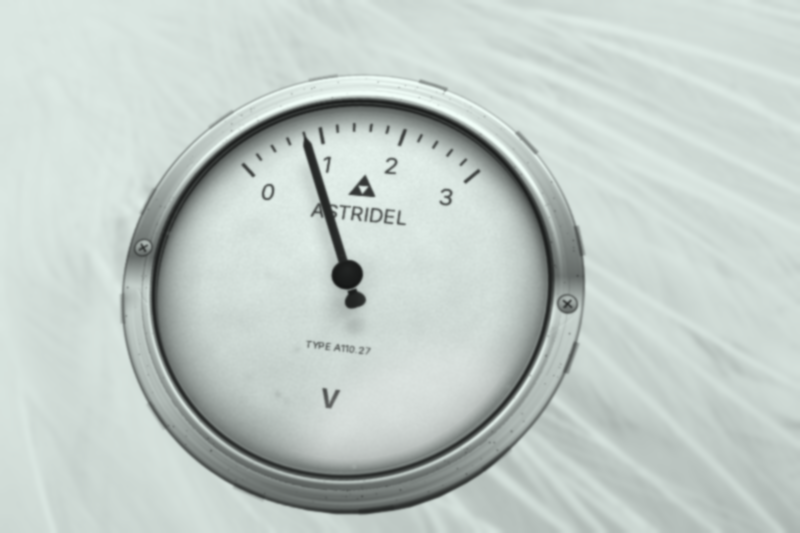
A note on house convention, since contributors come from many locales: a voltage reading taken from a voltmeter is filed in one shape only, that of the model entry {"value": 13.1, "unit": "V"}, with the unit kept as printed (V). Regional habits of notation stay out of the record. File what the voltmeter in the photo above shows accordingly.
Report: {"value": 0.8, "unit": "V"}
